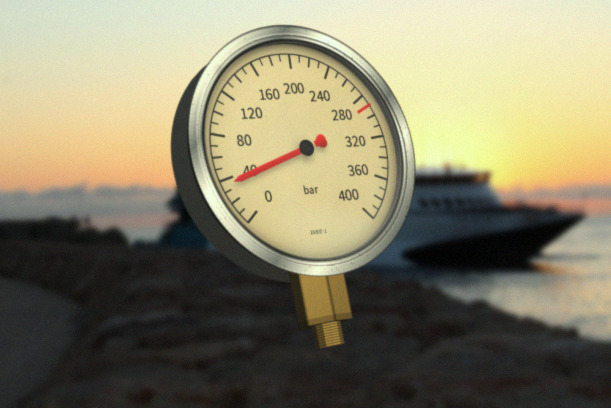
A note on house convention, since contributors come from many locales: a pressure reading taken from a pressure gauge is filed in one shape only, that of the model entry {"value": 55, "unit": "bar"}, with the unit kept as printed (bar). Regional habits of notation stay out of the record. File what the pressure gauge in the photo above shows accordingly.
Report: {"value": 35, "unit": "bar"}
